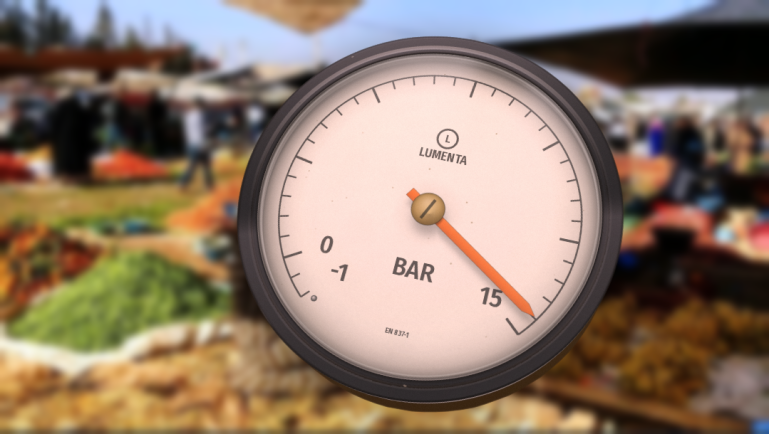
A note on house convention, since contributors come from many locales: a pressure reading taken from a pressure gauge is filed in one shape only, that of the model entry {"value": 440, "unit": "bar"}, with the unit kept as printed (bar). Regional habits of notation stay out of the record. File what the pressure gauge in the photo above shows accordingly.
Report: {"value": 14.5, "unit": "bar"}
